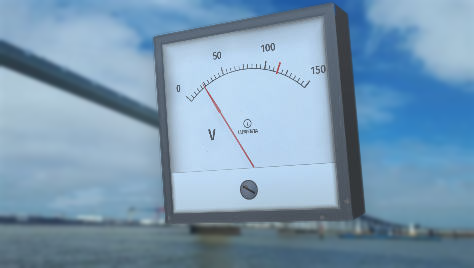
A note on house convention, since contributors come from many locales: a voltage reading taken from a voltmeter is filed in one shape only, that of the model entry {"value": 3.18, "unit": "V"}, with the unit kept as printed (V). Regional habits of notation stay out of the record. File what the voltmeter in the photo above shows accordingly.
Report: {"value": 25, "unit": "V"}
